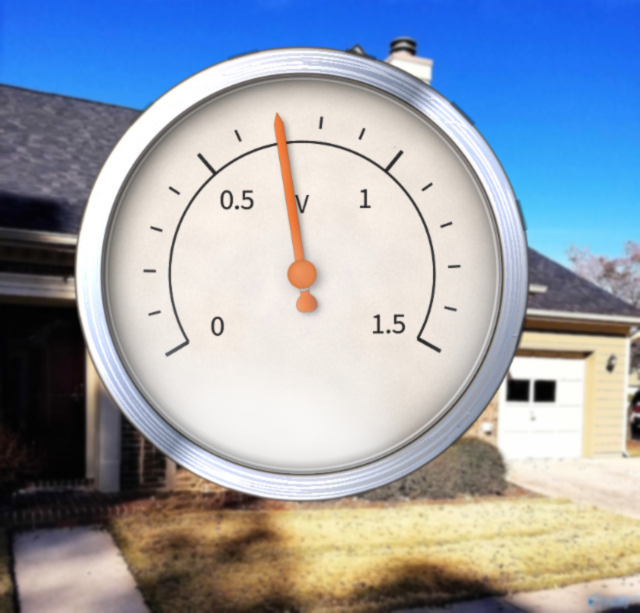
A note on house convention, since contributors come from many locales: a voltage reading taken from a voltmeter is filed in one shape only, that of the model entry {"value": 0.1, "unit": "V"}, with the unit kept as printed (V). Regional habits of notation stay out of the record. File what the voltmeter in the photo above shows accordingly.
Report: {"value": 0.7, "unit": "V"}
